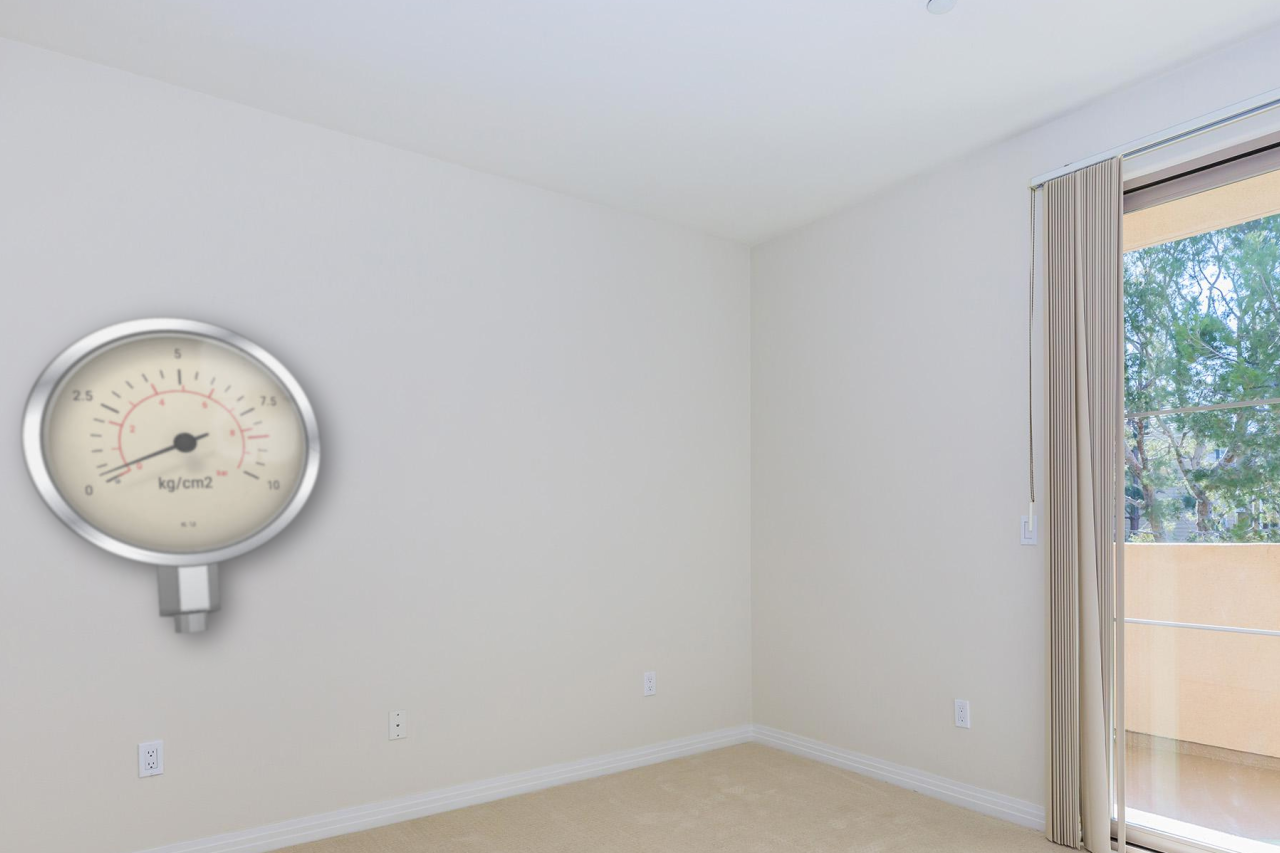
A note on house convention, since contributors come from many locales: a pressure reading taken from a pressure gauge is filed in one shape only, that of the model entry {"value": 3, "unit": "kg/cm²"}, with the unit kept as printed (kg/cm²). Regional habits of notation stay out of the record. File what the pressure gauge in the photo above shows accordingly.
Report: {"value": 0.25, "unit": "kg/cm²"}
